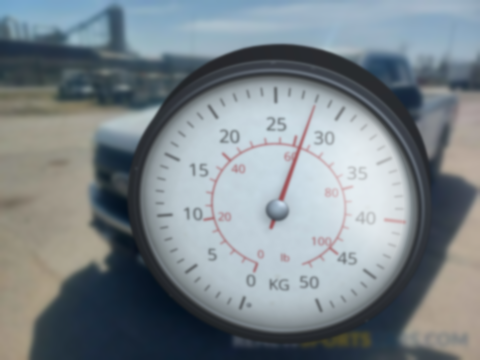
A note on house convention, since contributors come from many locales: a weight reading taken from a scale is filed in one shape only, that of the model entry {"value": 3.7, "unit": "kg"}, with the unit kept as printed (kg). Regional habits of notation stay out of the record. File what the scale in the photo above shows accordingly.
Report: {"value": 28, "unit": "kg"}
